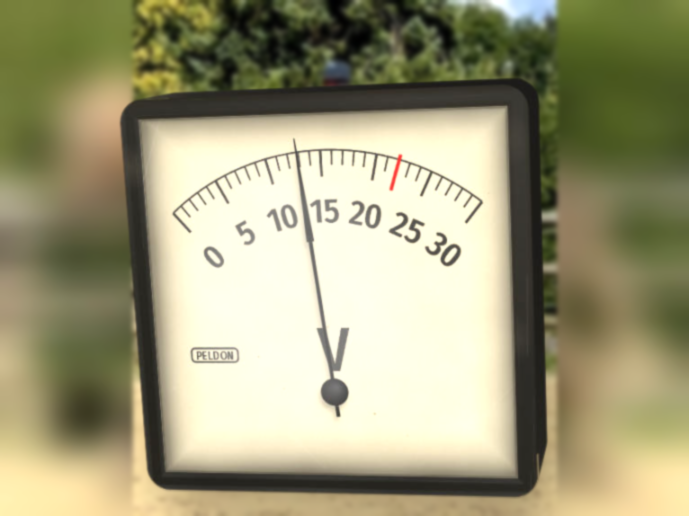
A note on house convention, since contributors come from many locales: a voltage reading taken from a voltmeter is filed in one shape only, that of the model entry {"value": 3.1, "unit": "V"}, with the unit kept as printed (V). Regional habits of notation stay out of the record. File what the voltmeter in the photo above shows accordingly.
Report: {"value": 13, "unit": "V"}
